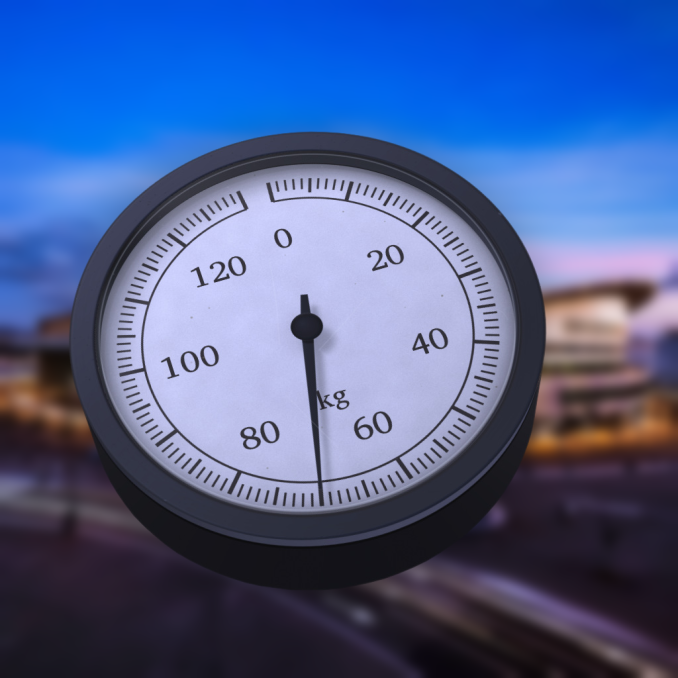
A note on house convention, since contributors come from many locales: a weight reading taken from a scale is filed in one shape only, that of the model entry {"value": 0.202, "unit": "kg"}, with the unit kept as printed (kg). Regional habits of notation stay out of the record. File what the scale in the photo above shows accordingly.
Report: {"value": 70, "unit": "kg"}
